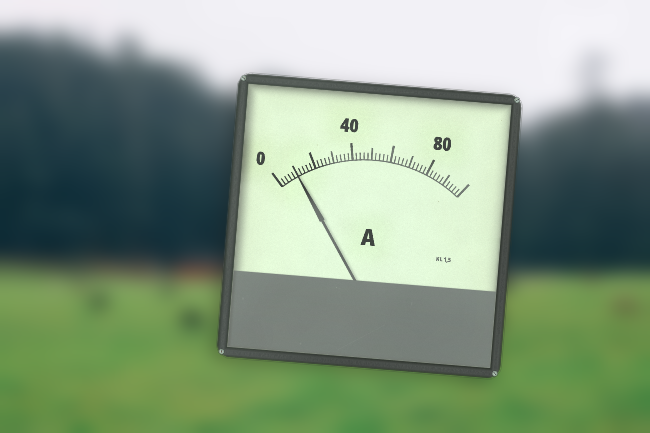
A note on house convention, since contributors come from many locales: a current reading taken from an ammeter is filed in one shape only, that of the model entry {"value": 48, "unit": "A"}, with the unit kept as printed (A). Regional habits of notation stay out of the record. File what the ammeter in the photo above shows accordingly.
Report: {"value": 10, "unit": "A"}
